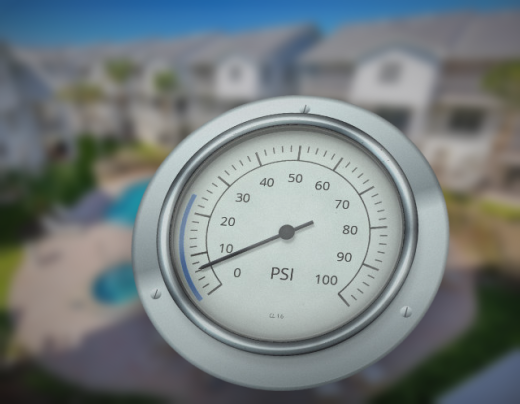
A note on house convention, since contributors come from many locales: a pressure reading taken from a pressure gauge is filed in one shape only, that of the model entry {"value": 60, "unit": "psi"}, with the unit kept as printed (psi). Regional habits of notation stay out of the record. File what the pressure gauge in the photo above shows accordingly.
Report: {"value": 6, "unit": "psi"}
